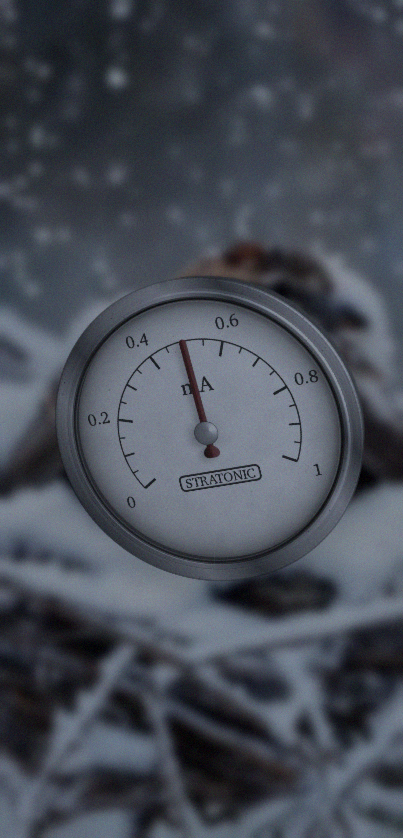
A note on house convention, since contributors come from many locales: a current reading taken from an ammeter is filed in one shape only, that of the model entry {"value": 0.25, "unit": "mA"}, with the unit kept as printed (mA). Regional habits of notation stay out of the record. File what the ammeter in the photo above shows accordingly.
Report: {"value": 0.5, "unit": "mA"}
